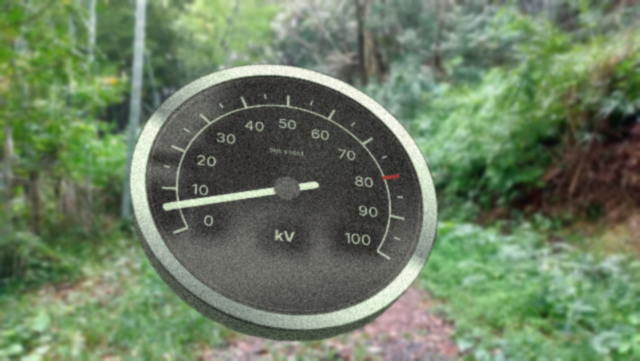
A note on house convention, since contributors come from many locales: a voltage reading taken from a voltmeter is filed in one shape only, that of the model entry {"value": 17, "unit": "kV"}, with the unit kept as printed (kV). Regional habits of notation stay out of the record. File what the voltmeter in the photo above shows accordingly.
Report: {"value": 5, "unit": "kV"}
